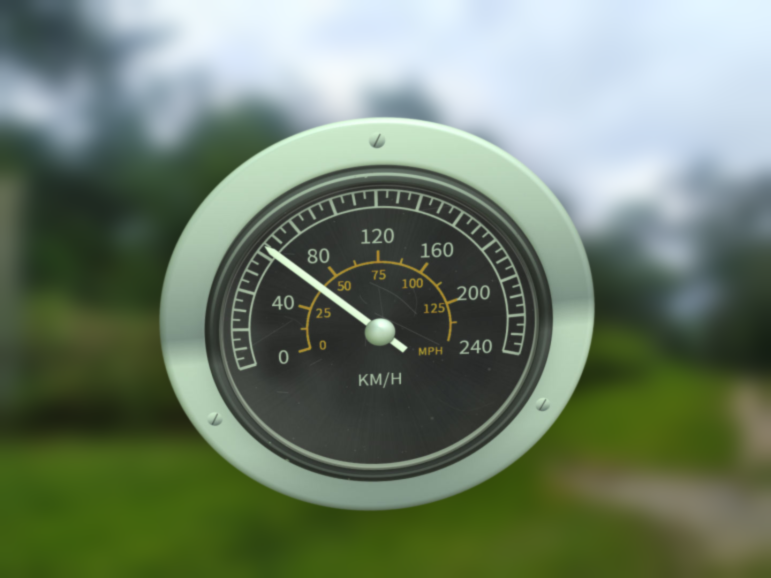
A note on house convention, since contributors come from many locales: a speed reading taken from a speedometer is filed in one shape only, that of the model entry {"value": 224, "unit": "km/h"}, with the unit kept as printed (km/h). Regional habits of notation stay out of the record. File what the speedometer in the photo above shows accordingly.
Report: {"value": 65, "unit": "km/h"}
